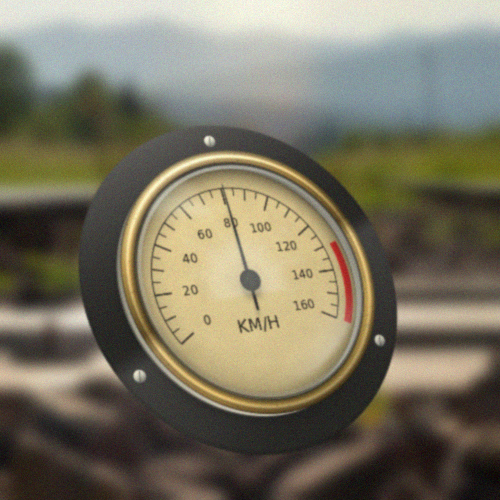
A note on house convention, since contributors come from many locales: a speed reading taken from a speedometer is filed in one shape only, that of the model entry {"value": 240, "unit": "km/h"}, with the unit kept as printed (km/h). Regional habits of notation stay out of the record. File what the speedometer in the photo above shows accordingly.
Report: {"value": 80, "unit": "km/h"}
